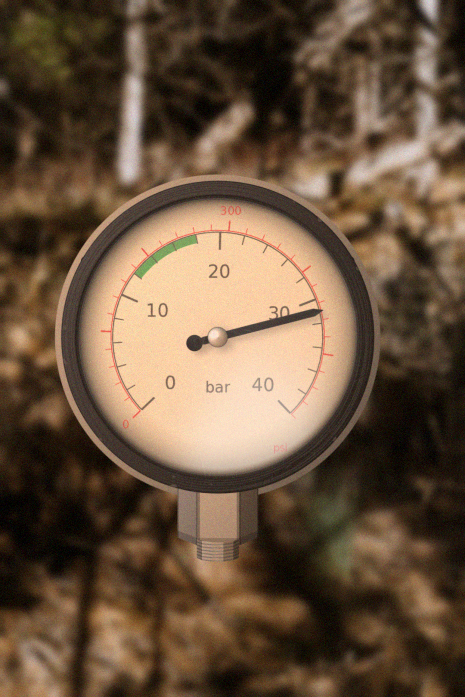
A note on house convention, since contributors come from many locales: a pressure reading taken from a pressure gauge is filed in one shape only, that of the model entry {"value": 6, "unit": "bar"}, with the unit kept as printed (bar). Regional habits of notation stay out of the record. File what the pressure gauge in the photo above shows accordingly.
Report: {"value": 31, "unit": "bar"}
